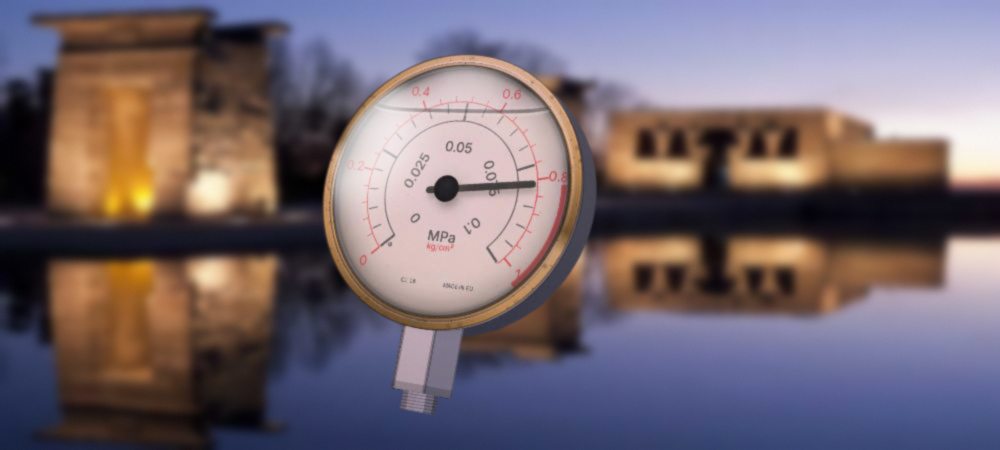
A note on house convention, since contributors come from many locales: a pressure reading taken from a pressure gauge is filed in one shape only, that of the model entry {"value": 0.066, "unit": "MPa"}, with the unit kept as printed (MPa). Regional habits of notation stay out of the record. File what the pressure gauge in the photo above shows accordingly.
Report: {"value": 0.08, "unit": "MPa"}
